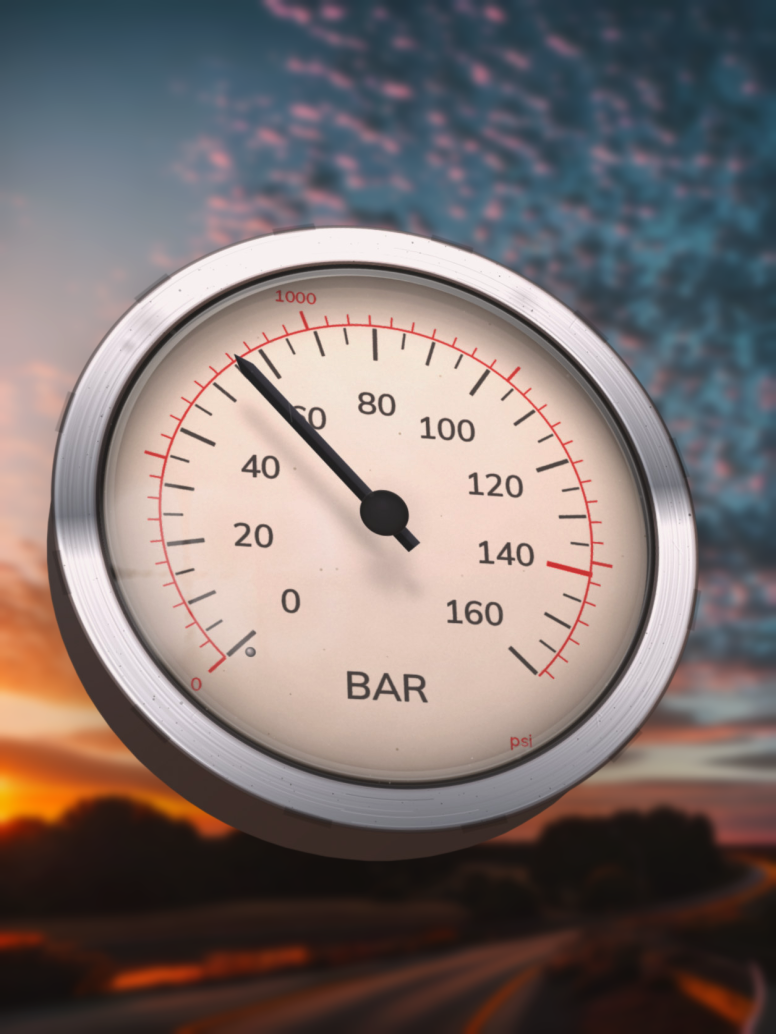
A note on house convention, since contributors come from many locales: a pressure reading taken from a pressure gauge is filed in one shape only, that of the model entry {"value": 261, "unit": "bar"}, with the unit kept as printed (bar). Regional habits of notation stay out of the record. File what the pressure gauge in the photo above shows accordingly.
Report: {"value": 55, "unit": "bar"}
